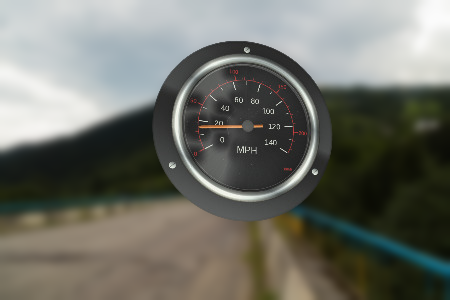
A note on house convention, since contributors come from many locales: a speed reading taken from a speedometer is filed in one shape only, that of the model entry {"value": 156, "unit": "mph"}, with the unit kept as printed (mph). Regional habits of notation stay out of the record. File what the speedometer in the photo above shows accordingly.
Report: {"value": 15, "unit": "mph"}
